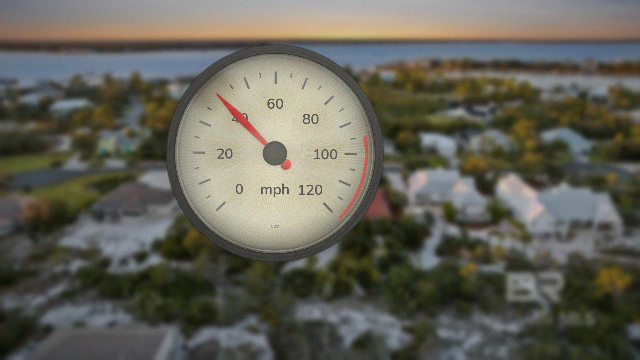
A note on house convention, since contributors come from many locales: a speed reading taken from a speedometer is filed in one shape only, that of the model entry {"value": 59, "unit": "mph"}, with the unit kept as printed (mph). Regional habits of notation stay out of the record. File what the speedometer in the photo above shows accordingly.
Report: {"value": 40, "unit": "mph"}
